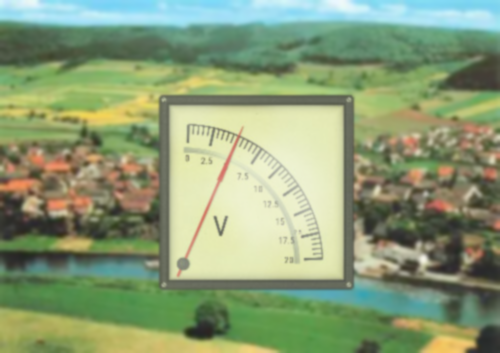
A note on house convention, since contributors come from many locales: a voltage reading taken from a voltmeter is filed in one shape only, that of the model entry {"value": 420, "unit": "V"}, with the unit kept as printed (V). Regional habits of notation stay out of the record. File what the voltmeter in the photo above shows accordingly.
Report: {"value": 5, "unit": "V"}
